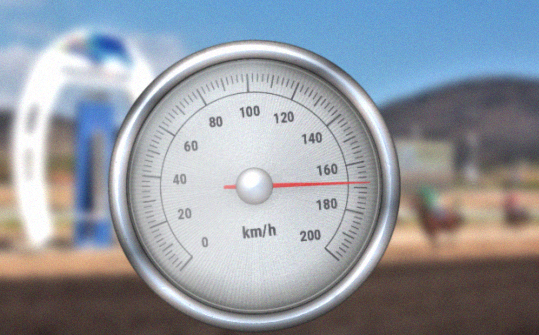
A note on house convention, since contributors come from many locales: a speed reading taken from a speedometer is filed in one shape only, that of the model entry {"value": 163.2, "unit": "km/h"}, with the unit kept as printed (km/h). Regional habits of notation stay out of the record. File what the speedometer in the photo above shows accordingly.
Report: {"value": 168, "unit": "km/h"}
